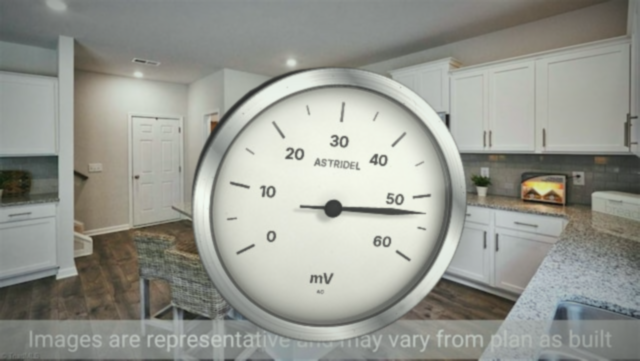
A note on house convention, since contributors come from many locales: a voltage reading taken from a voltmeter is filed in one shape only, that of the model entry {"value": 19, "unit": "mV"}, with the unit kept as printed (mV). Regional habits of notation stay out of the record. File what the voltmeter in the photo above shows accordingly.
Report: {"value": 52.5, "unit": "mV"}
